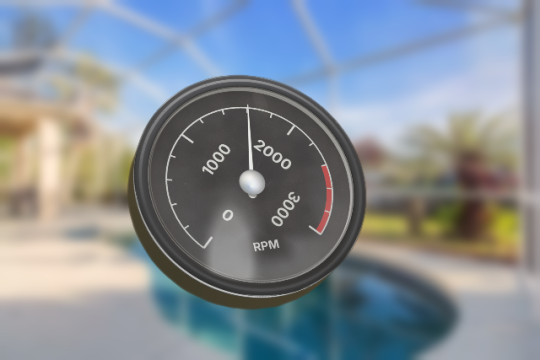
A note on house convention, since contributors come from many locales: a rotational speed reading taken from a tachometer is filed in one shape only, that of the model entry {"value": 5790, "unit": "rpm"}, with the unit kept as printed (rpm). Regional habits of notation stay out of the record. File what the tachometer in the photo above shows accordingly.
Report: {"value": 1600, "unit": "rpm"}
